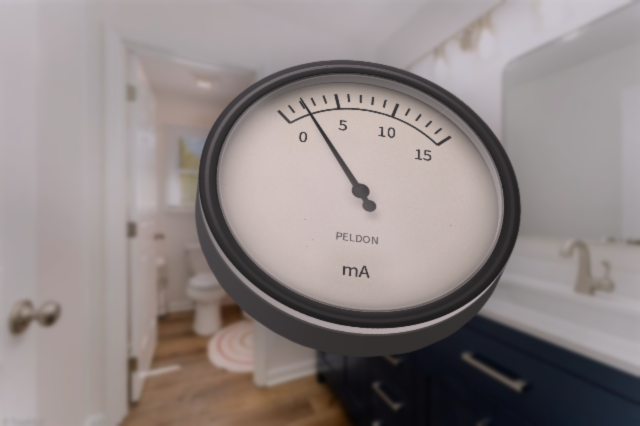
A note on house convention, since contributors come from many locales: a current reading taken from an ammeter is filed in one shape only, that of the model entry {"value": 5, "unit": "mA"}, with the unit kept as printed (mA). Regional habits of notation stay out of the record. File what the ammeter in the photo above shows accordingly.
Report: {"value": 2, "unit": "mA"}
